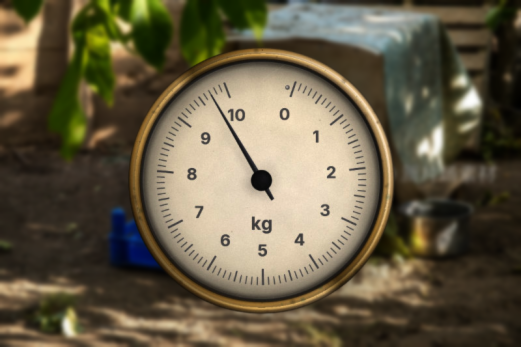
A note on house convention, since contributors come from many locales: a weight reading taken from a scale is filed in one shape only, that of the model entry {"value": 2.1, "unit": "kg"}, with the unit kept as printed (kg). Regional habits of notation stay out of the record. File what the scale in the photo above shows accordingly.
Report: {"value": 9.7, "unit": "kg"}
